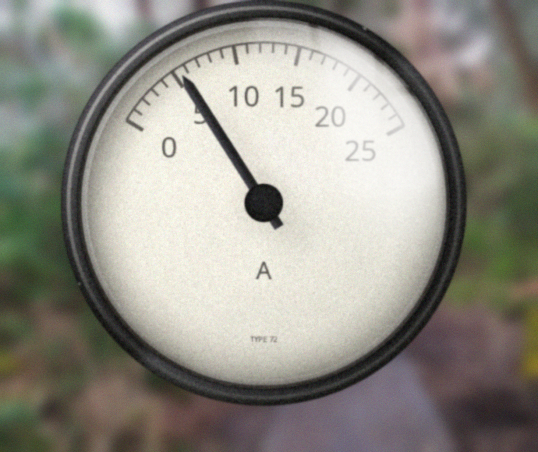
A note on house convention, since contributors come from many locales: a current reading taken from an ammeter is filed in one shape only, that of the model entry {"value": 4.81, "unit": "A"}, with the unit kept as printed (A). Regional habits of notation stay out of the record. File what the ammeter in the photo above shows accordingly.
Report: {"value": 5.5, "unit": "A"}
